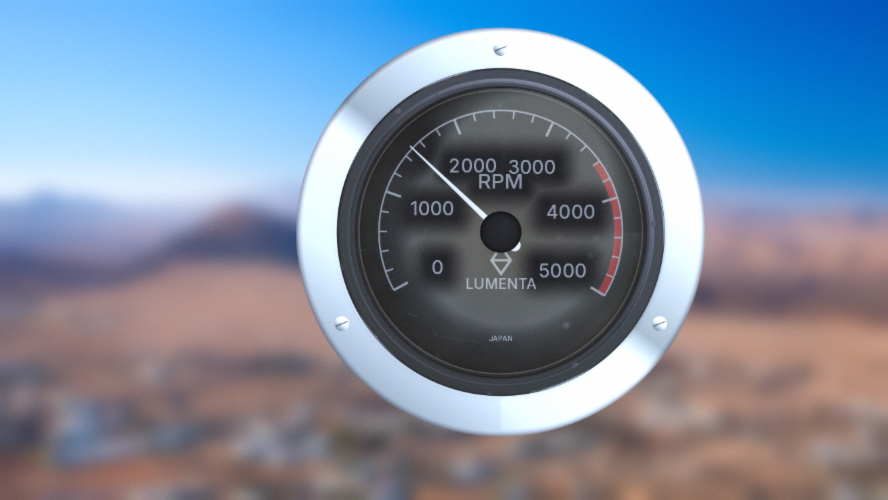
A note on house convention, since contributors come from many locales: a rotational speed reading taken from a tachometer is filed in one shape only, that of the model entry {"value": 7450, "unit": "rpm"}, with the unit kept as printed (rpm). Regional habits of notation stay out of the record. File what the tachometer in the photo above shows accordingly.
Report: {"value": 1500, "unit": "rpm"}
